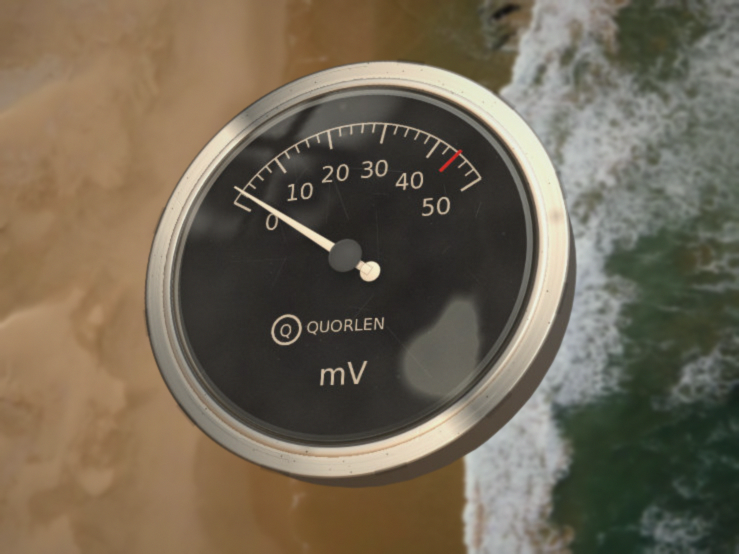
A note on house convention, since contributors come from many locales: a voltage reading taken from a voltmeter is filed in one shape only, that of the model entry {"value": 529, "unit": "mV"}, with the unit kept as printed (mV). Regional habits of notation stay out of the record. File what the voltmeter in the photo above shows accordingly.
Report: {"value": 2, "unit": "mV"}
